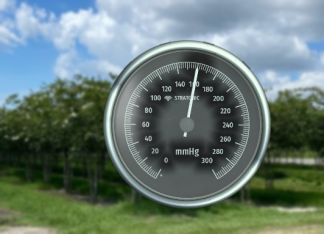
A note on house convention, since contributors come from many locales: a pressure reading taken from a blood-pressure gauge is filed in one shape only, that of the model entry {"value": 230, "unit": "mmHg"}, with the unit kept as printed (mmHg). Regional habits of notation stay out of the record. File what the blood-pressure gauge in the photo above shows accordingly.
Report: {"value": 160, "unit": "mmHg"}
